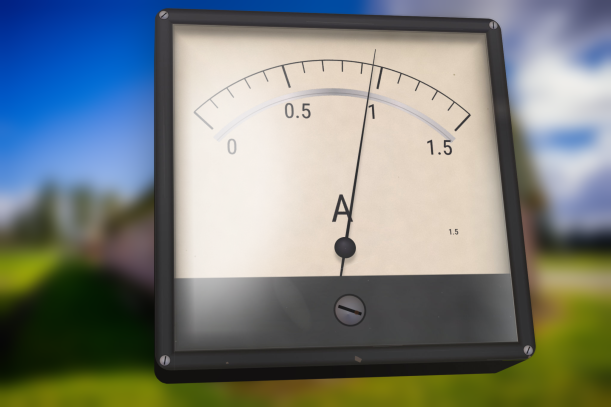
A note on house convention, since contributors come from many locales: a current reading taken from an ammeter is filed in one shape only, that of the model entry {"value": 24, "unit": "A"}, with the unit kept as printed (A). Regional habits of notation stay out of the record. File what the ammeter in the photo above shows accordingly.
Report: {"value": 0.95, "unit": "A"}
